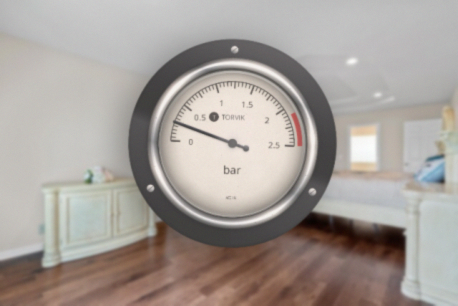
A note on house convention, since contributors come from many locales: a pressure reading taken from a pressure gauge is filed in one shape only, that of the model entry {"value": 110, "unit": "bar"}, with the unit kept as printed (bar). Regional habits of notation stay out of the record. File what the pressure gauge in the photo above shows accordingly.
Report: {"value": 0.25, "unit": "bar"}
